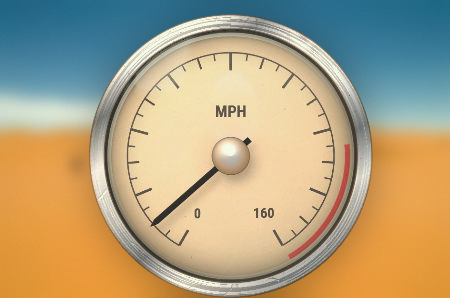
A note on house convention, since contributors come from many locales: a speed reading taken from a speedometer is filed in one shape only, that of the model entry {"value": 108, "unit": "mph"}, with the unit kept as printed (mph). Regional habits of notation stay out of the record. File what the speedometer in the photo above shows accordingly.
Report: {"value": 10, "unit": "mph"}
